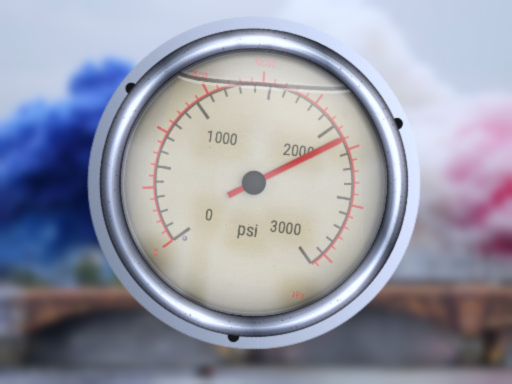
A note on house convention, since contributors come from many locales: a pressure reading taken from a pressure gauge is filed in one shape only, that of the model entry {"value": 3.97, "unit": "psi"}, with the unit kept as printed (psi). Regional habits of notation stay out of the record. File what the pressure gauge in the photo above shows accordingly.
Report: {"value": 2100, "unit": "psi"}
